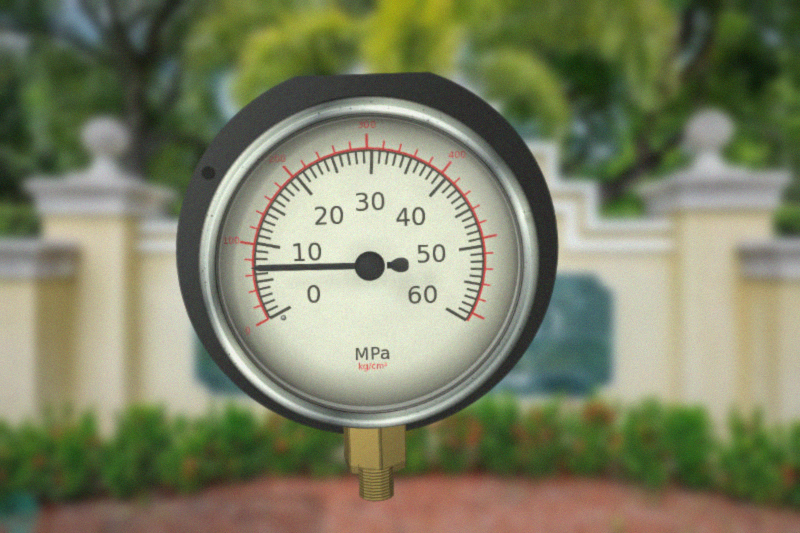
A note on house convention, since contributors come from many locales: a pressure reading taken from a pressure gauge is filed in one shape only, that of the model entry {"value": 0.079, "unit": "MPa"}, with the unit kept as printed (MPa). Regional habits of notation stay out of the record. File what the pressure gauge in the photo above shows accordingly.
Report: {"value": 7, "unit": "MPa"}
